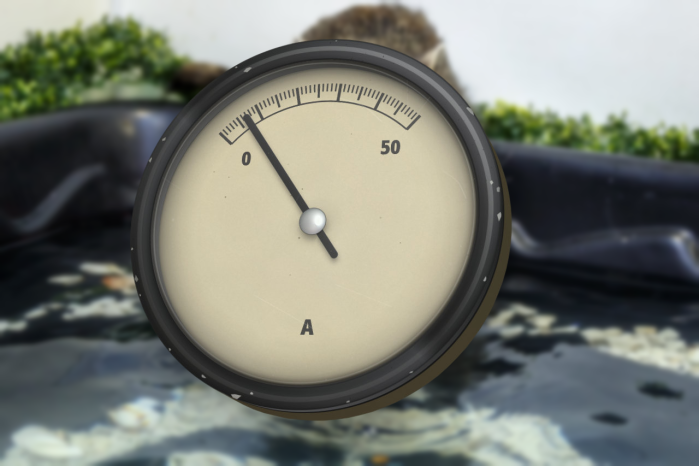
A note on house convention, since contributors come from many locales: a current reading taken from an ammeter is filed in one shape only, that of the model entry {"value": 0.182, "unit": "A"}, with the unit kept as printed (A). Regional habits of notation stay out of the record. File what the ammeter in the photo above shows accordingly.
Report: {"value": 7, "unit": "A"}
